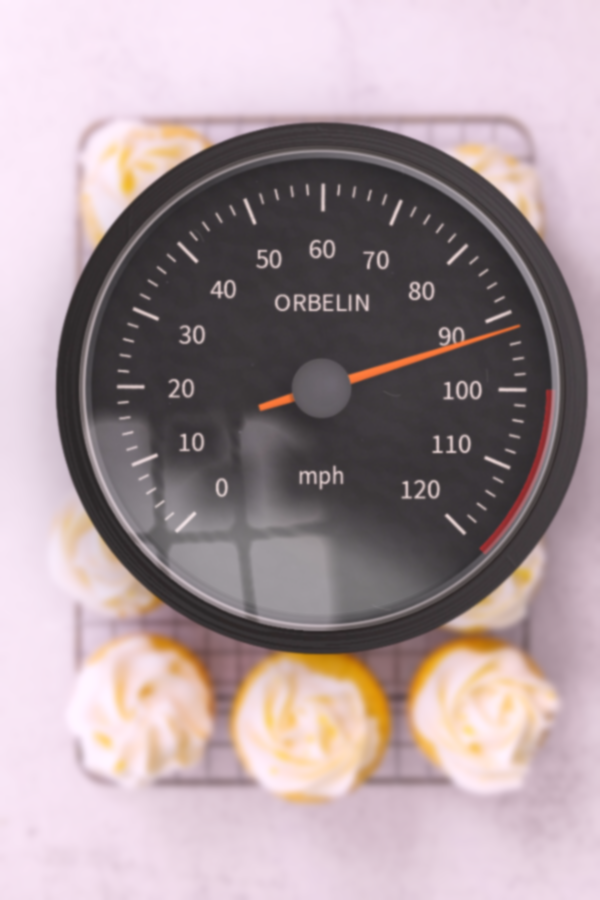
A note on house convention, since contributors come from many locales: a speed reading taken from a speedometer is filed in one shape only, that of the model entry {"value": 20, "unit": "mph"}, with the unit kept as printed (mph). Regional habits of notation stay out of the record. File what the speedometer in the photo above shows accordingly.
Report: {"value": 92, "unit": "mph"}
